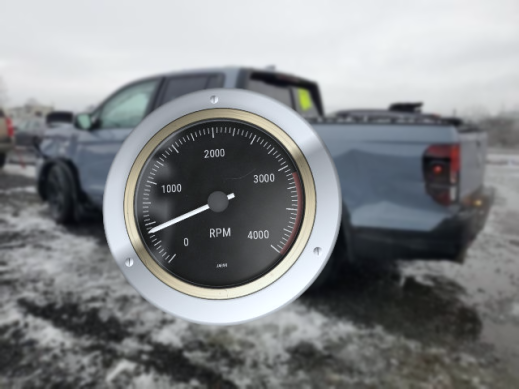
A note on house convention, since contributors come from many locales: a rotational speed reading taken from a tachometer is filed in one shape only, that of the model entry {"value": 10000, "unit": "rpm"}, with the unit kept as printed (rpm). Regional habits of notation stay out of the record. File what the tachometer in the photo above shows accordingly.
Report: {"value": 400, "unit": "rpm"}
